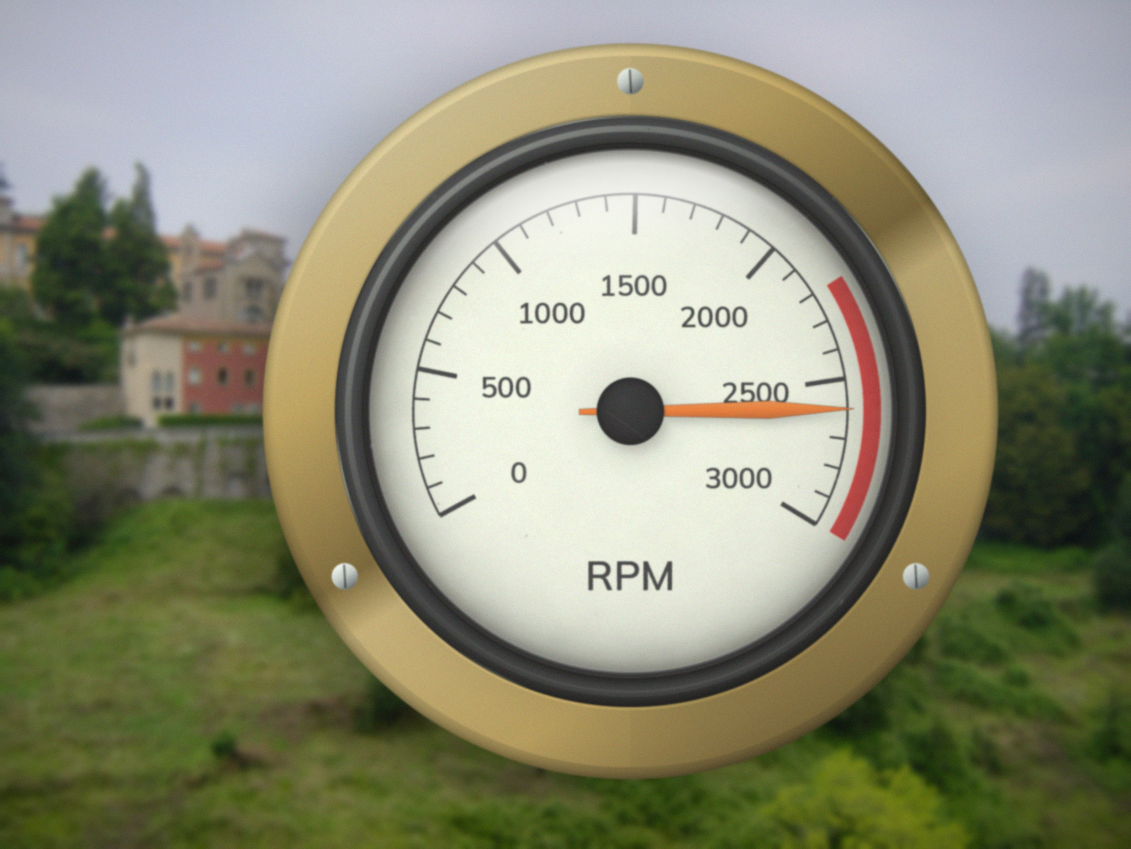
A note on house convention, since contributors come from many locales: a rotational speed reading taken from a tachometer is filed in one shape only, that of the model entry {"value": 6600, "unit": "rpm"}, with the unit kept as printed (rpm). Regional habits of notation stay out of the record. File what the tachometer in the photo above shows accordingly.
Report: {"value": 2600, "unit": "rpm"}
